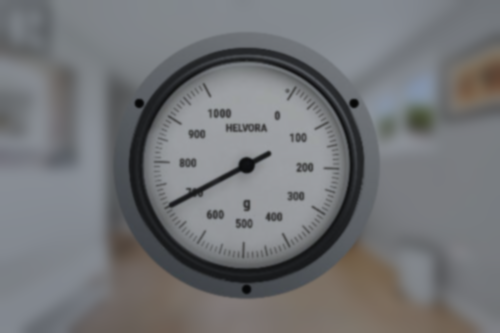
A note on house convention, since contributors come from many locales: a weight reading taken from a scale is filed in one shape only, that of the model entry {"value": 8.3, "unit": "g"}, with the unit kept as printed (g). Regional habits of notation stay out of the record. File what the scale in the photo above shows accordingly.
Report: {"value": 700, "unit": "g"}
